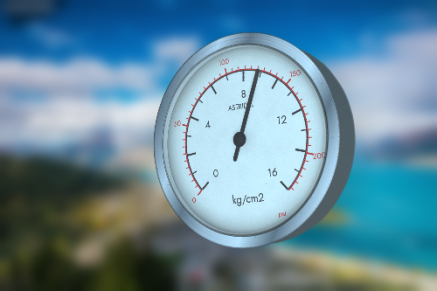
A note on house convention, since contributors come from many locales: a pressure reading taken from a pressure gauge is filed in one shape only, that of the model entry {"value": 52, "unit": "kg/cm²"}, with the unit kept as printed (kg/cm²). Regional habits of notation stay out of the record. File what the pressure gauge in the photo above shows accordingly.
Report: {"value": 9, "unit": "kg/cm²"}
